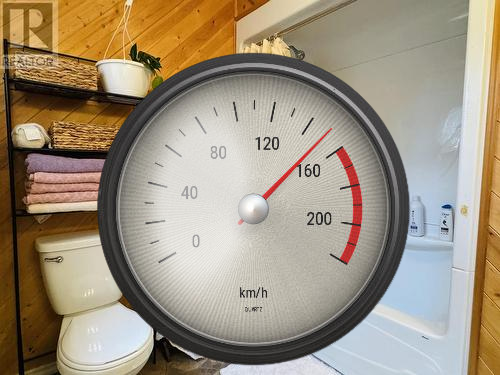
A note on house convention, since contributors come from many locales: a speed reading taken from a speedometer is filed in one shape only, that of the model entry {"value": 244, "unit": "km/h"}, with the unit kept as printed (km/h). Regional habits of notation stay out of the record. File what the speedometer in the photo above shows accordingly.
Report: {"value": 150, "unit": "km/h"}
